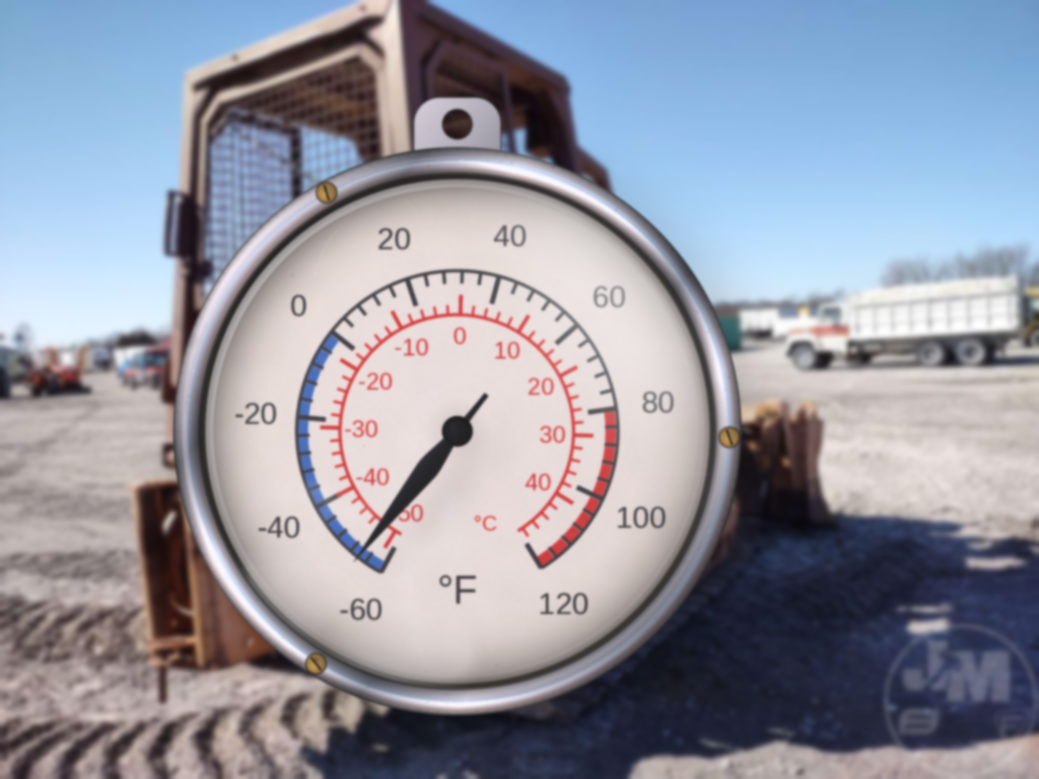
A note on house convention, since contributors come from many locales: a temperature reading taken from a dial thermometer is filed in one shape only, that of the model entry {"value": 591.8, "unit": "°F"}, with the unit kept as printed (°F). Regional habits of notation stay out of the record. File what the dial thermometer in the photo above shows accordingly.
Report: {"value": -54, "unit": "°F"}
